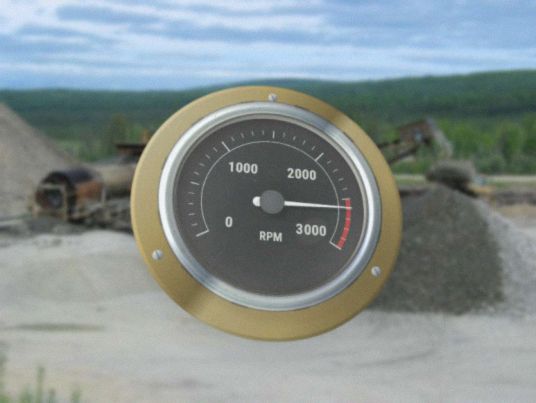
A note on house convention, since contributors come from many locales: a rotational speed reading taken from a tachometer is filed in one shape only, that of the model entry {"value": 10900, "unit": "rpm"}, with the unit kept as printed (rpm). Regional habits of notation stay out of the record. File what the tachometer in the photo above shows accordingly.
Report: {"value": 2600, "unit": "rpm"}
